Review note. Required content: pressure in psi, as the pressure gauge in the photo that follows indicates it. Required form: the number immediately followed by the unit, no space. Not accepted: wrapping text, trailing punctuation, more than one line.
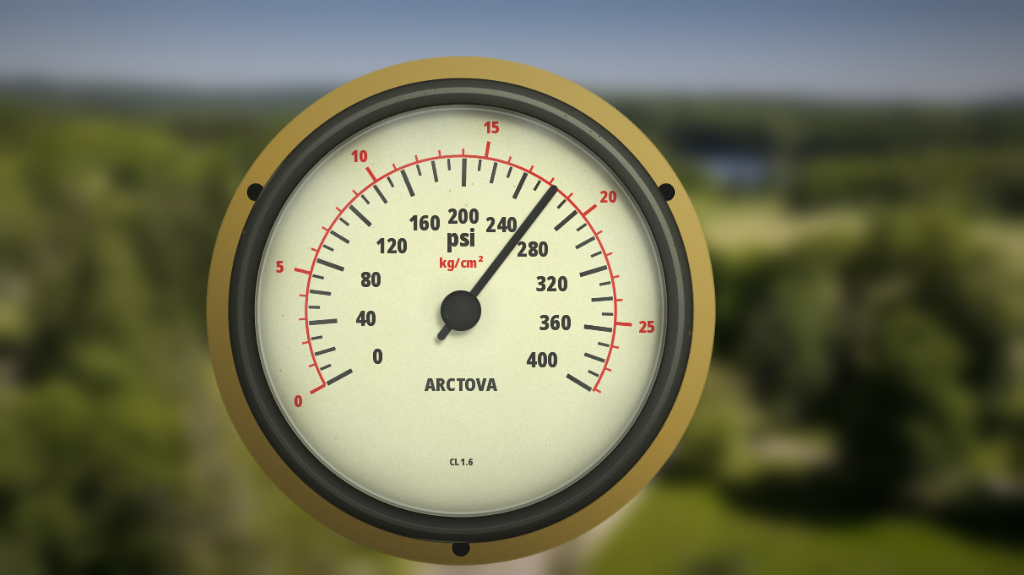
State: 260psi
